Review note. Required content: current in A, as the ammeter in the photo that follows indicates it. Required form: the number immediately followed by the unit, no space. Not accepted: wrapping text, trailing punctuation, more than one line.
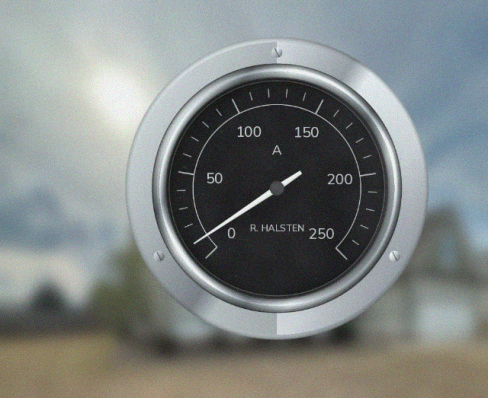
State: 10A
